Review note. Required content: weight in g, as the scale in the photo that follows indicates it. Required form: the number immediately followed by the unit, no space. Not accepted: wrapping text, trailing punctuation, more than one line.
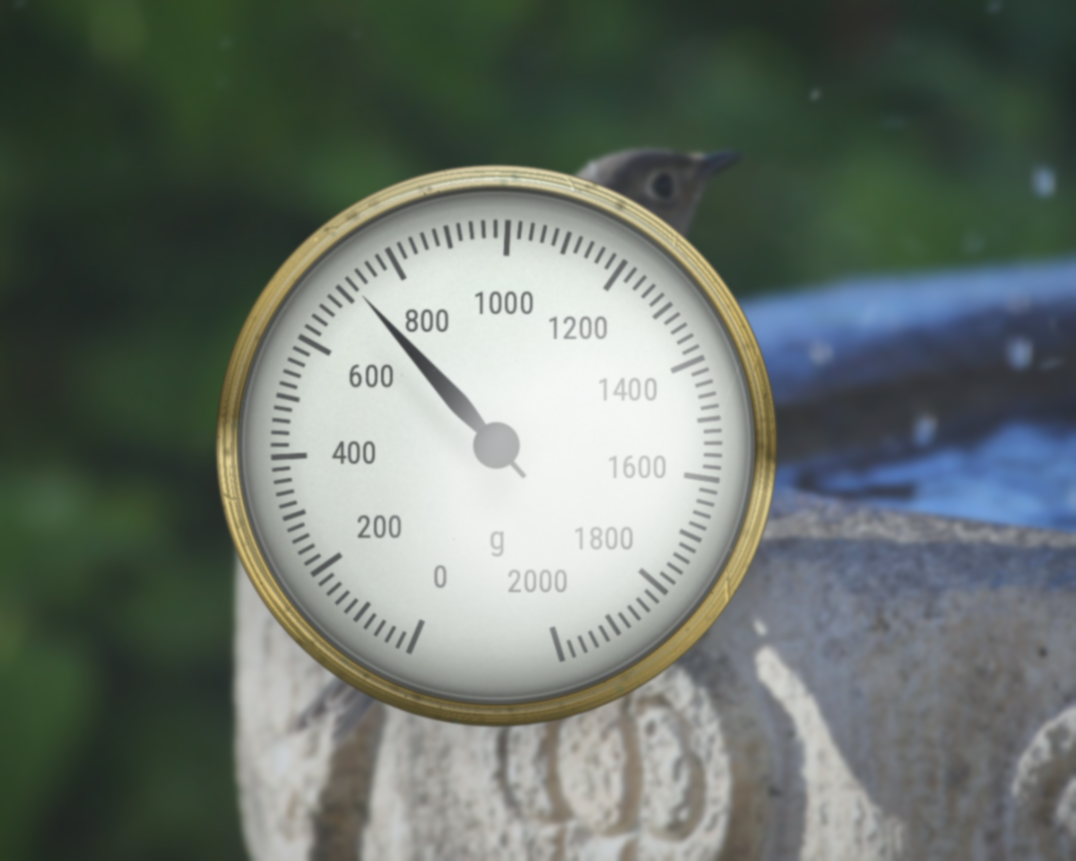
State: 720g
